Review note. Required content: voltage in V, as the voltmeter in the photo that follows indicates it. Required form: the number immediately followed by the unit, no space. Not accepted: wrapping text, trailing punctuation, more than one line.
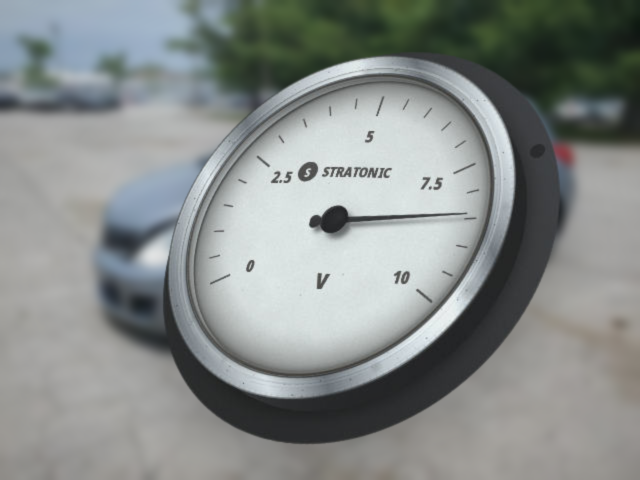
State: 8.5V
